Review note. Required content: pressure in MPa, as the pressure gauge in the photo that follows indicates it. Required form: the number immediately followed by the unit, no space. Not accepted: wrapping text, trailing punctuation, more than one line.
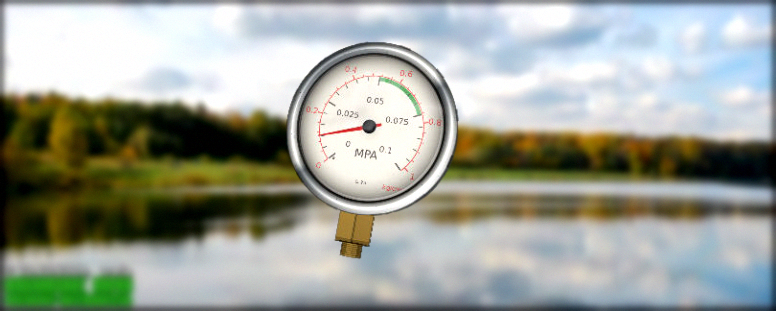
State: 0.01MPa
